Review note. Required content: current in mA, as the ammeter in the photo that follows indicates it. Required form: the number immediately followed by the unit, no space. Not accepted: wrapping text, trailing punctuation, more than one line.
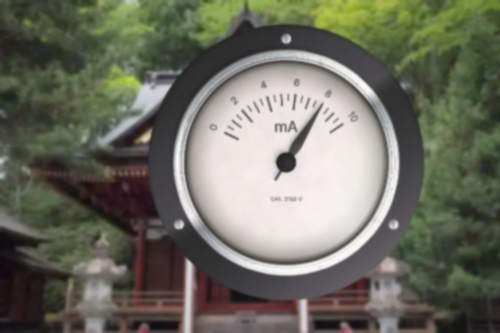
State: 8mA
